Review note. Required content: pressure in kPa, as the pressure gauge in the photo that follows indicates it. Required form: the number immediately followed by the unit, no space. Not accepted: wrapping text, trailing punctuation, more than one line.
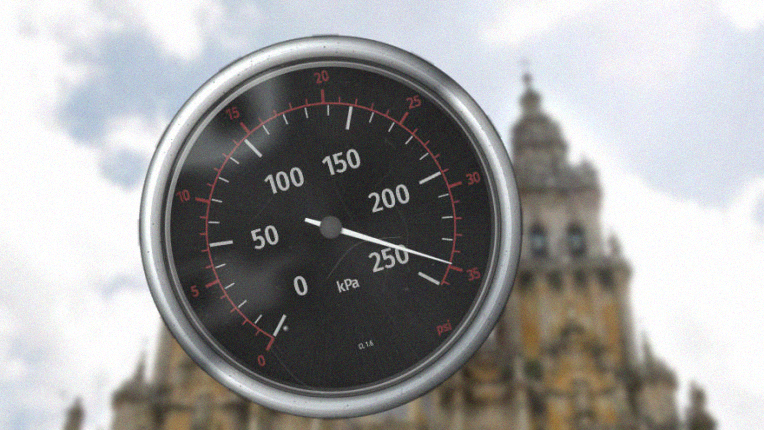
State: 240kPa
